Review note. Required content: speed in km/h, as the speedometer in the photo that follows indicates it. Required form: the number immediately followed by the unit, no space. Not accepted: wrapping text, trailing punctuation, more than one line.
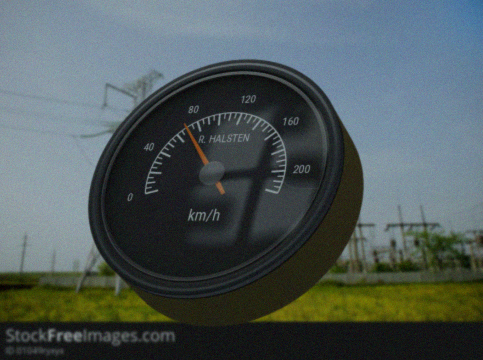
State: 70km/h
